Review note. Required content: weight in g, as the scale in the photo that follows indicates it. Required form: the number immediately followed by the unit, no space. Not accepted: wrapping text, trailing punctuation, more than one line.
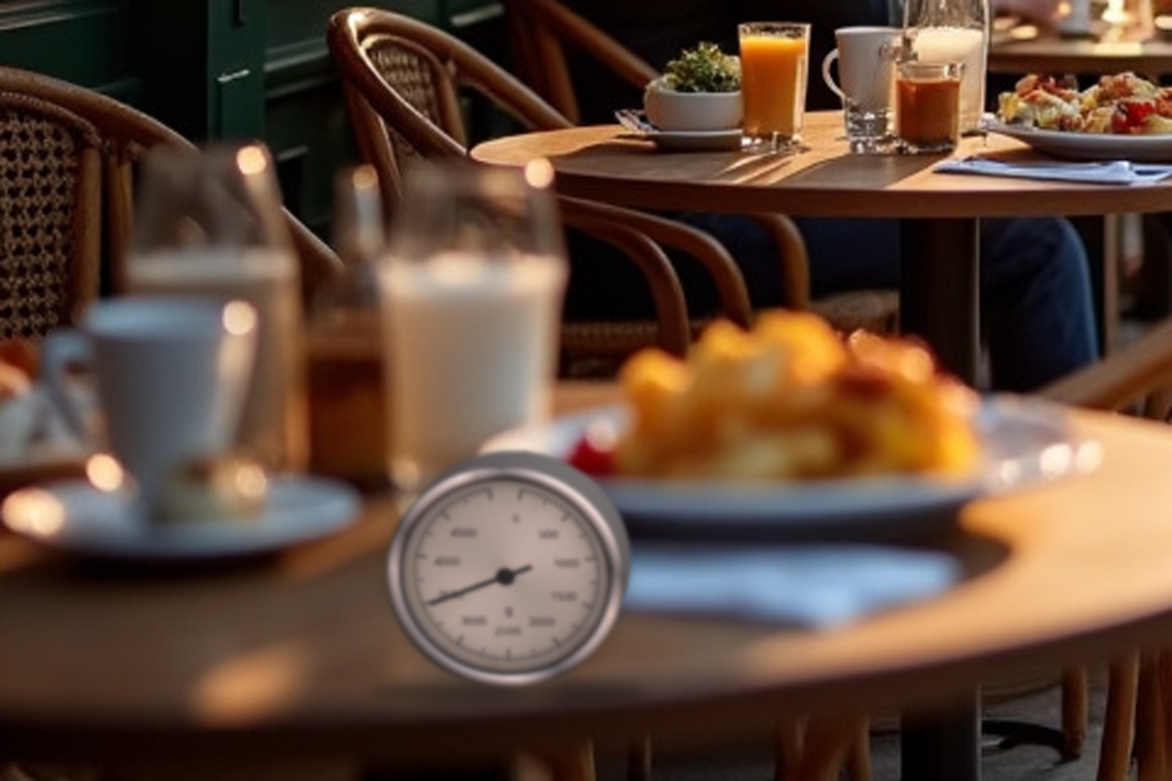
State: 3500g
